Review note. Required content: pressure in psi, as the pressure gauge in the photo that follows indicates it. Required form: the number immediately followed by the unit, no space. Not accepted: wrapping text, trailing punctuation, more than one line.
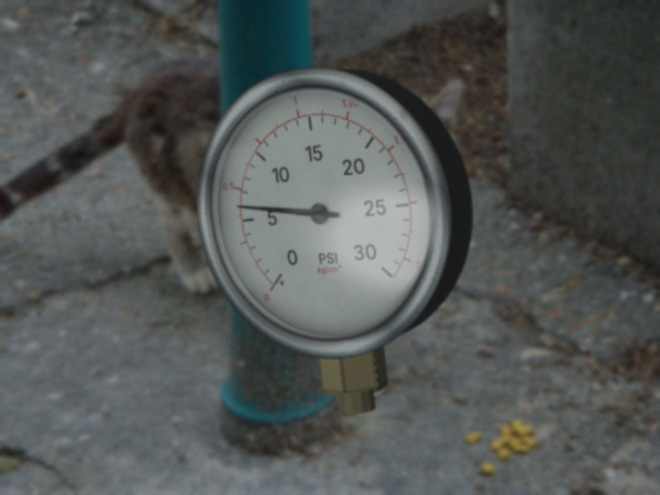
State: 6psi
